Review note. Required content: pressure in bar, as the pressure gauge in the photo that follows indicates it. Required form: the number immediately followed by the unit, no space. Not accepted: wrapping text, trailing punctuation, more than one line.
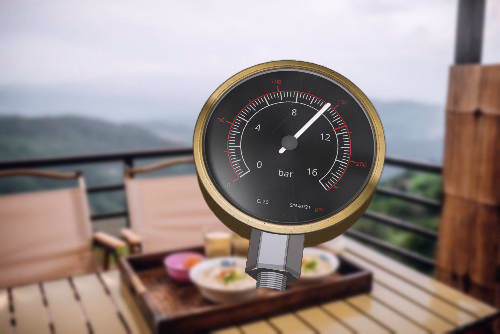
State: 10bar
